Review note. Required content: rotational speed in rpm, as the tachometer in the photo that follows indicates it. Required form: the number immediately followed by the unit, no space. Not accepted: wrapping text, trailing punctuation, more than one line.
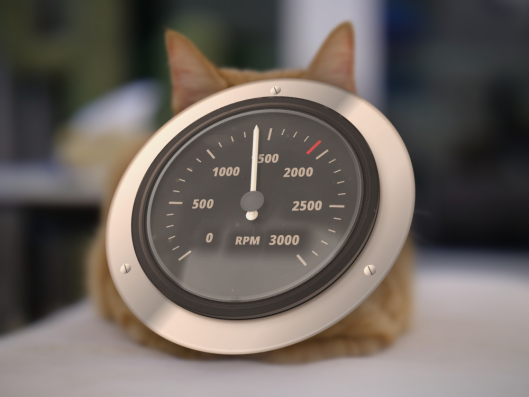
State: 1400rpm
